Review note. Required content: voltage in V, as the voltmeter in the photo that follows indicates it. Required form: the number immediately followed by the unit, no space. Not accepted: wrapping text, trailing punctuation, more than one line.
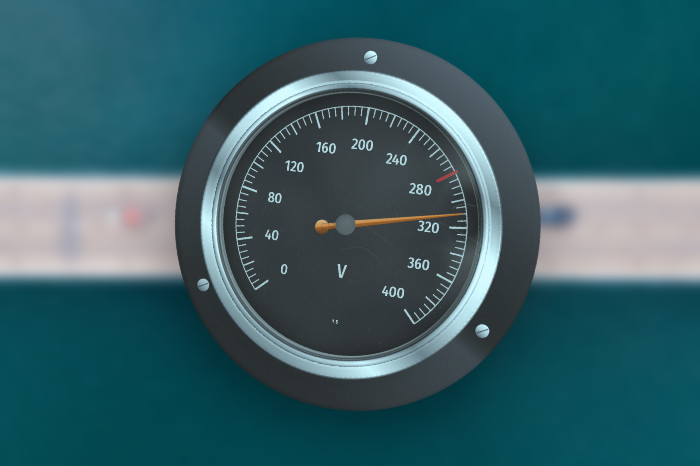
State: 310V
